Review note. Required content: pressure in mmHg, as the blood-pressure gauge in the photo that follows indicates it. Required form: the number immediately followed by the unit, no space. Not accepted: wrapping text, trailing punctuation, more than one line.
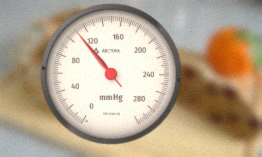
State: 110mmHg
